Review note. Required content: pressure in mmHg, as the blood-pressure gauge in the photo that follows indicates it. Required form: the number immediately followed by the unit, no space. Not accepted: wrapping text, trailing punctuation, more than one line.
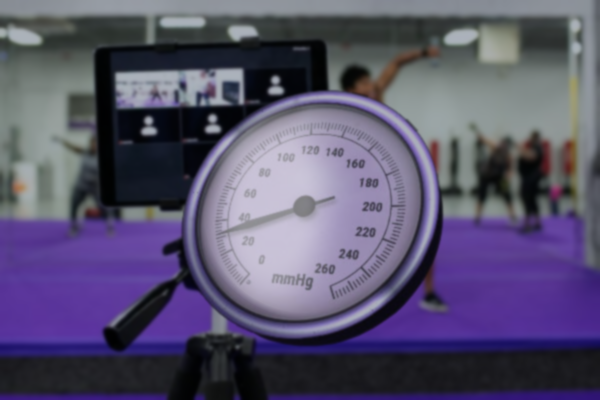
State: 30mmHg
